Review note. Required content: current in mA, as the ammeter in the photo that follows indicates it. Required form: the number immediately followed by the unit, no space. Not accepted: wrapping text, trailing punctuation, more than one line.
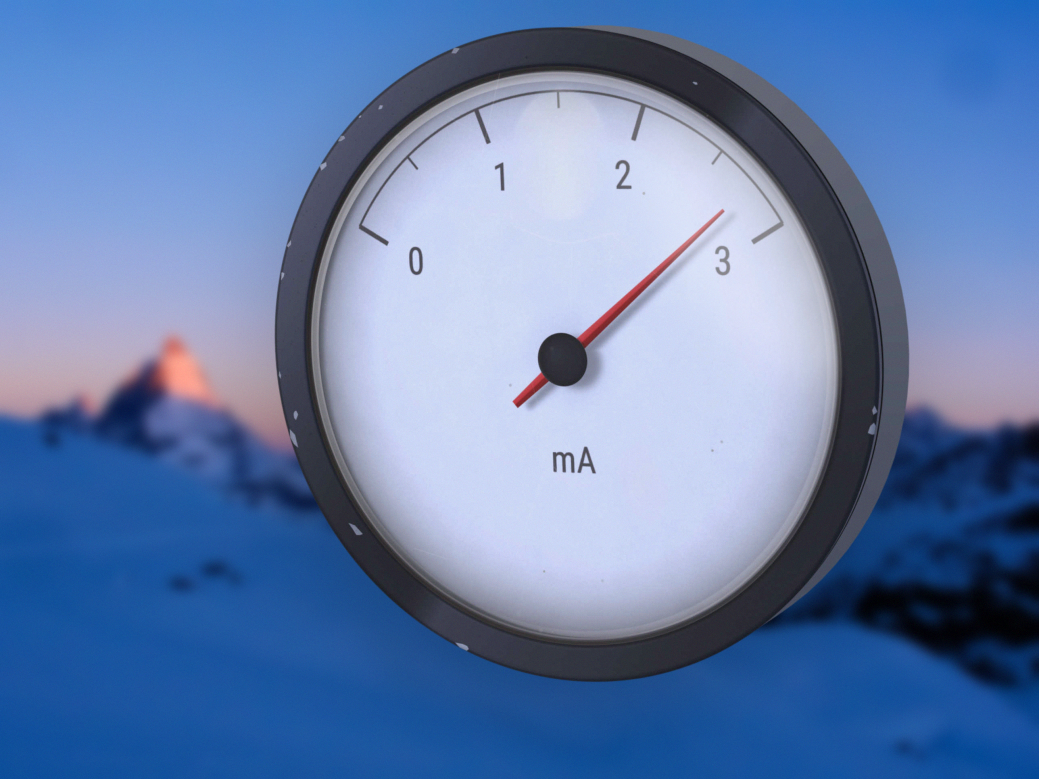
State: 2.75mA
